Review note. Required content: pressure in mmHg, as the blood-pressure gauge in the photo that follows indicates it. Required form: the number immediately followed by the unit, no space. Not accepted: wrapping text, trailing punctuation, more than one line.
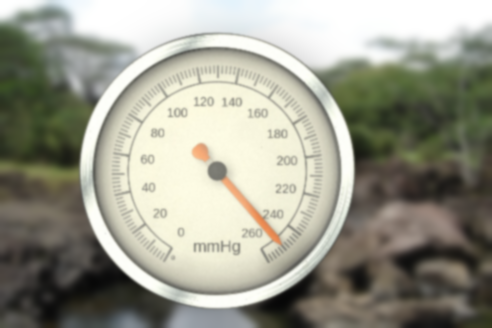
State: 250mmHg
